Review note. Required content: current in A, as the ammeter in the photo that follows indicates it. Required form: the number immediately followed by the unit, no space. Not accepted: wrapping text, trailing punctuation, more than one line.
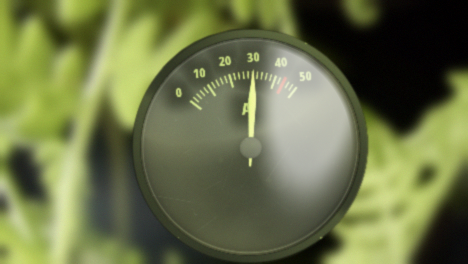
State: 30A
